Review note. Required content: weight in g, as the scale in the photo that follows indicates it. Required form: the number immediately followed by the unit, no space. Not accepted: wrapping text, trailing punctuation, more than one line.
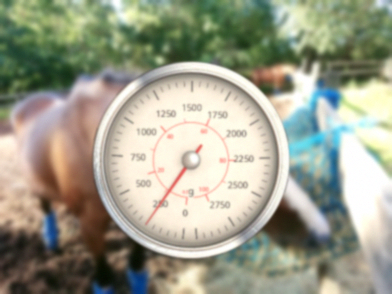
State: 250g
